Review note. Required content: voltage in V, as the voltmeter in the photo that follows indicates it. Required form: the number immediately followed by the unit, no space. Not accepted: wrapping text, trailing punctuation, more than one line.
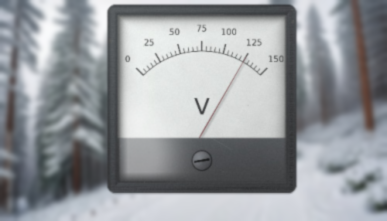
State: 125V
